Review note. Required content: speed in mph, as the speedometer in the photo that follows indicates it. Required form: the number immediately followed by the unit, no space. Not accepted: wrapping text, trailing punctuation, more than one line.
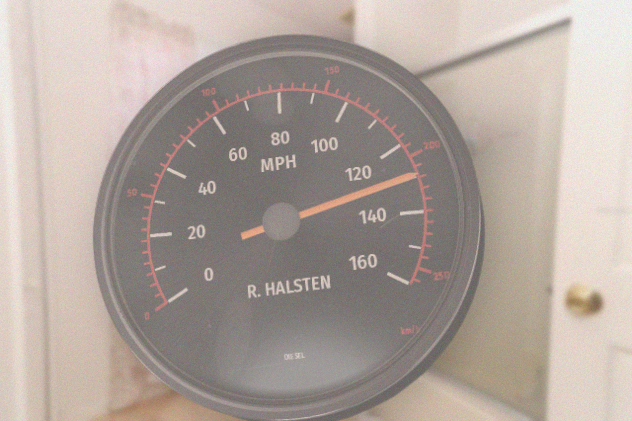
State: 130mph
